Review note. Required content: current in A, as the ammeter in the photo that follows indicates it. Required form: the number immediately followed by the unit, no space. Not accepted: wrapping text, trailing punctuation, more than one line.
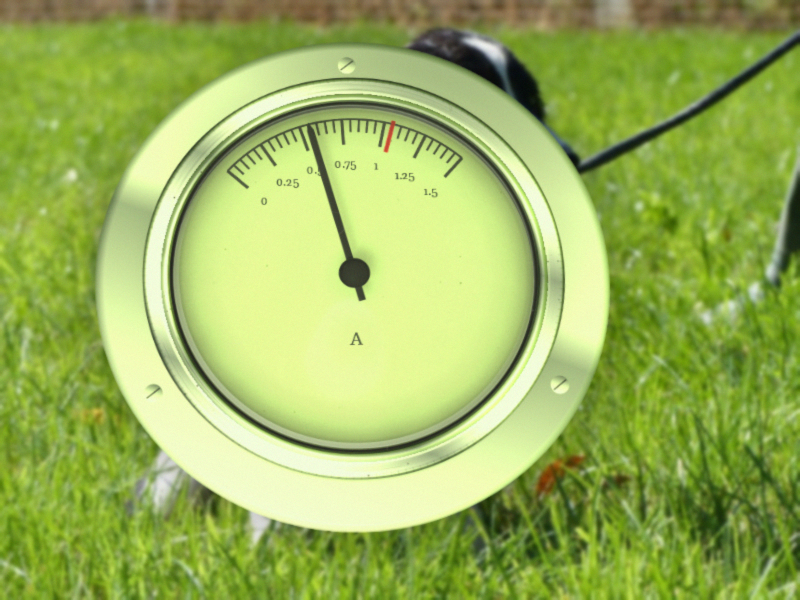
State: 0.55A
